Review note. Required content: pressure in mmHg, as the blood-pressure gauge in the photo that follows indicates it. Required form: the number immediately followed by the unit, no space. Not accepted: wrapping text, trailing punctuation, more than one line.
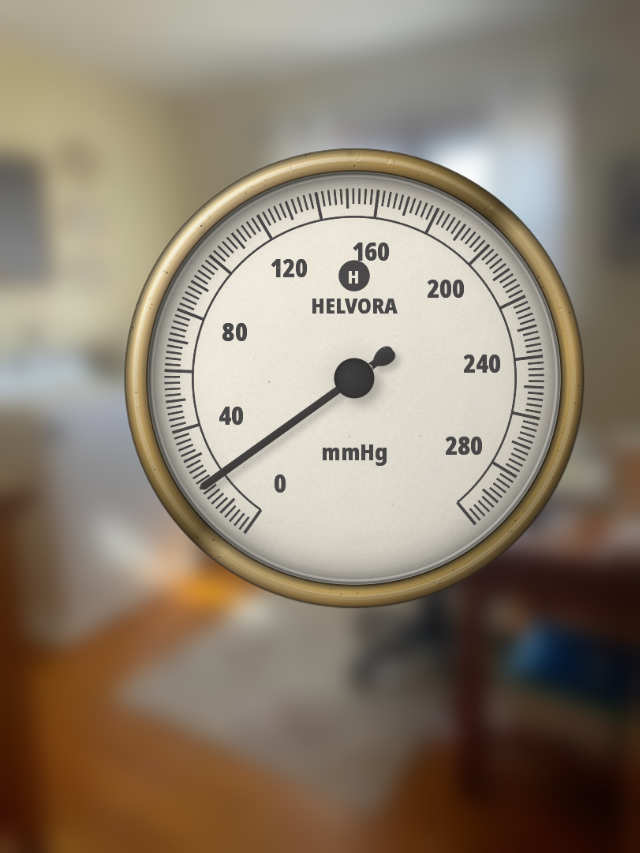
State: 20mmHg
